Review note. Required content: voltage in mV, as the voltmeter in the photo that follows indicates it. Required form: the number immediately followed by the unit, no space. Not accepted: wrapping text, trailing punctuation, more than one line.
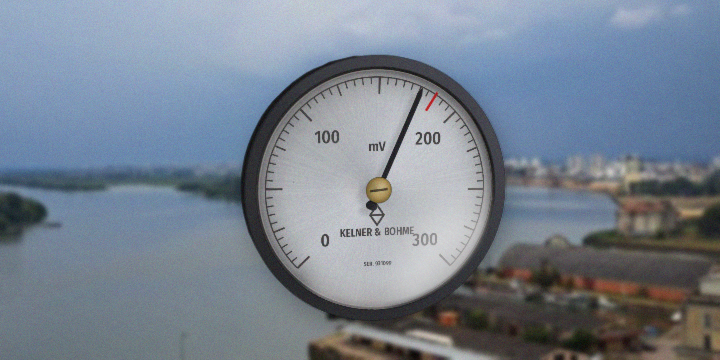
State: 175mV
